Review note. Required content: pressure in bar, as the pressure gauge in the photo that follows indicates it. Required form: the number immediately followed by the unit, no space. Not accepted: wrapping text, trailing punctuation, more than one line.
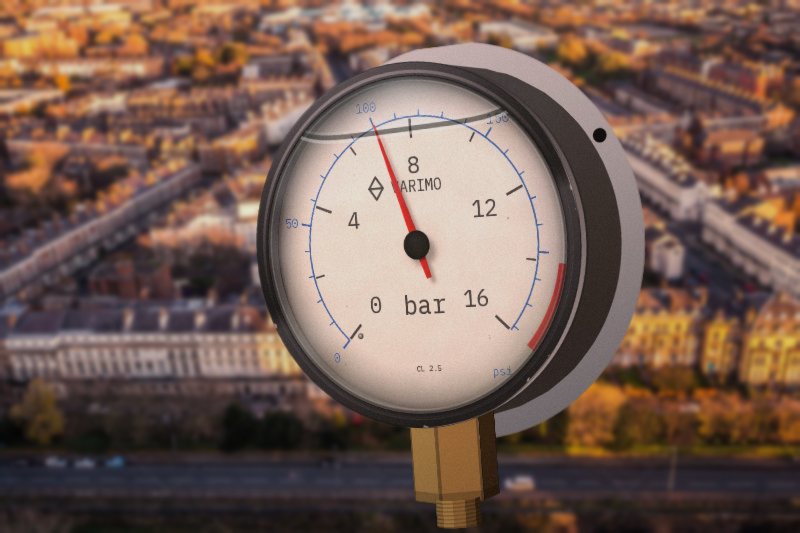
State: 7bar
